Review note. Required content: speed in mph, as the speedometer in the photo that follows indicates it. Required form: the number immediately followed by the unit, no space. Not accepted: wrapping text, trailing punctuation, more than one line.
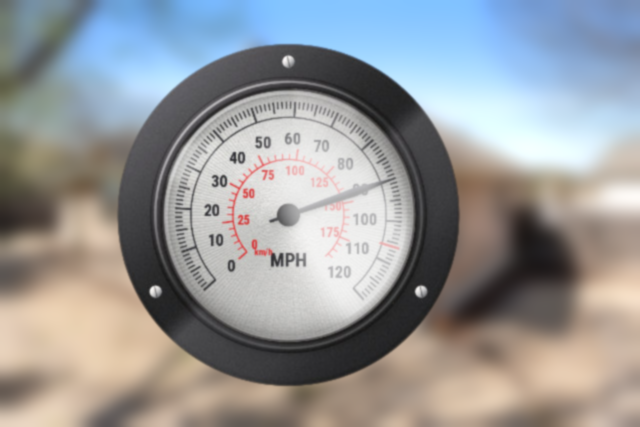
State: 90mph
